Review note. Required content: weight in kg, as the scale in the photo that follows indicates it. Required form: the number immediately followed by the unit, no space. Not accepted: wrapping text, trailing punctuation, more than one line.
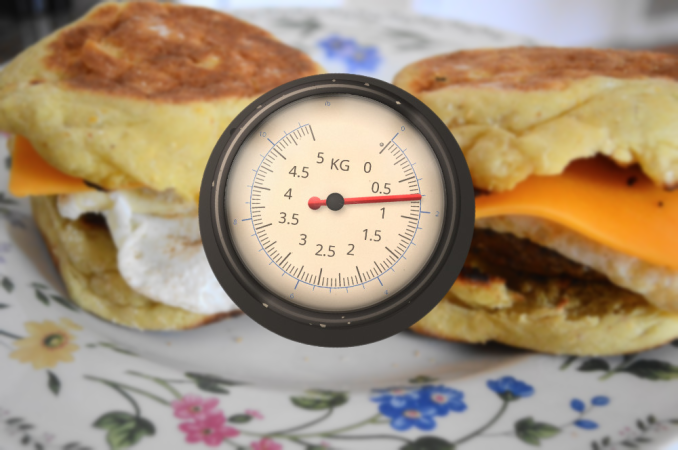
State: 0.75kg
